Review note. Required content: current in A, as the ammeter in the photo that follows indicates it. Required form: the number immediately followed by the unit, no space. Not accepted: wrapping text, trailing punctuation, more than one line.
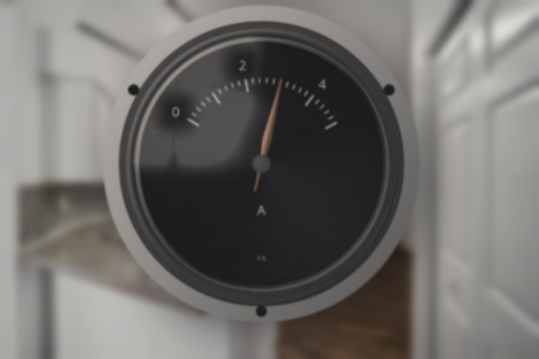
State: 3A
